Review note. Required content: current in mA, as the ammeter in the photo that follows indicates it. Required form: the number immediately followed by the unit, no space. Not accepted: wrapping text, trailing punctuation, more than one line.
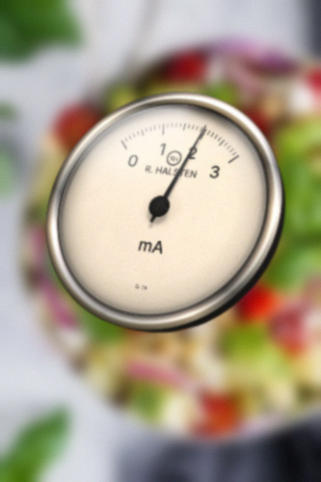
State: 2mA
